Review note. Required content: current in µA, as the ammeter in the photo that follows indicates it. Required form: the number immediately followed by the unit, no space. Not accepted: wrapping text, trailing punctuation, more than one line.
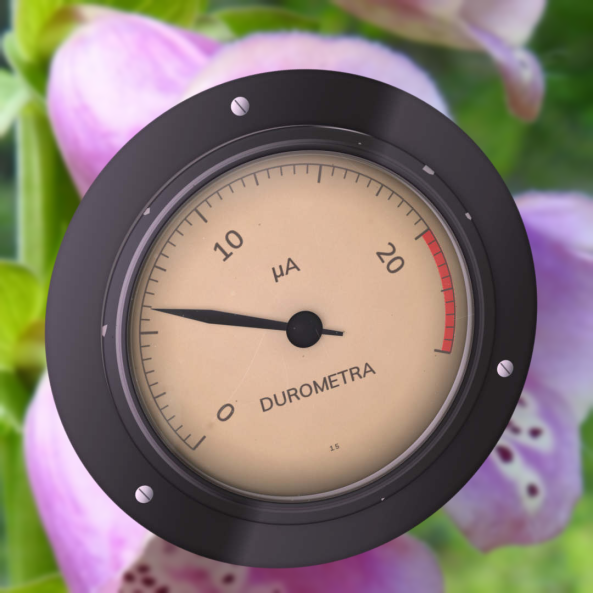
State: 6µA
